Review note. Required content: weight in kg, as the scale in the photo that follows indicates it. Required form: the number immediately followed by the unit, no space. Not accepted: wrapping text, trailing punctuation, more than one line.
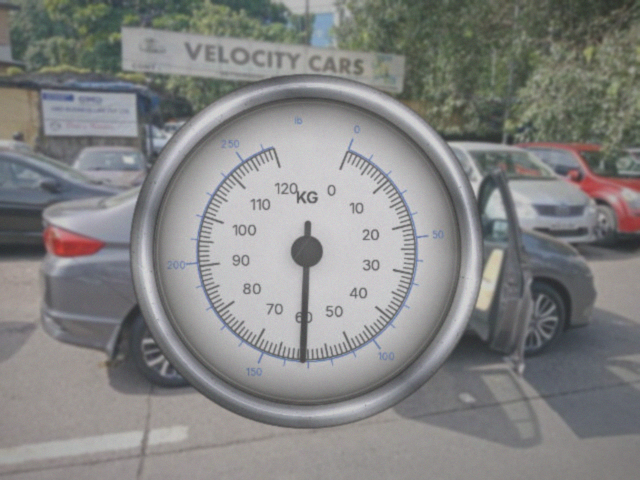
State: 60kg
